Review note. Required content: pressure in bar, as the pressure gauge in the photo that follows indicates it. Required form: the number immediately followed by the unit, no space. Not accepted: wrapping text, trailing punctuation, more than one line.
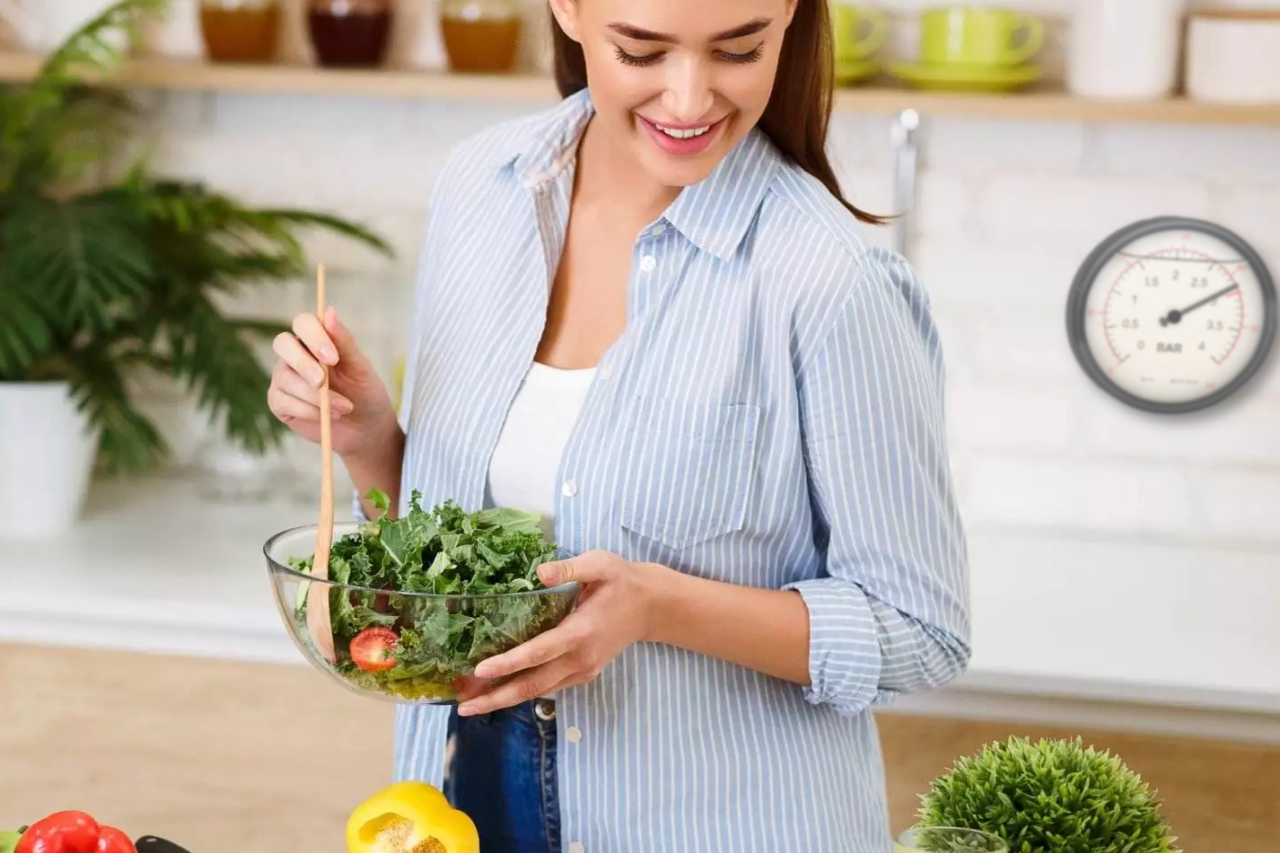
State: 2.9bar
